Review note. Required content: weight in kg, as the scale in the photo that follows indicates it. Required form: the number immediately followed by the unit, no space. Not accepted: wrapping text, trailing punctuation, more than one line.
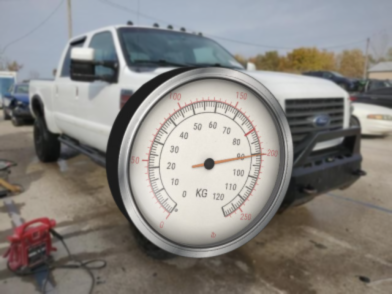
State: 90kg
